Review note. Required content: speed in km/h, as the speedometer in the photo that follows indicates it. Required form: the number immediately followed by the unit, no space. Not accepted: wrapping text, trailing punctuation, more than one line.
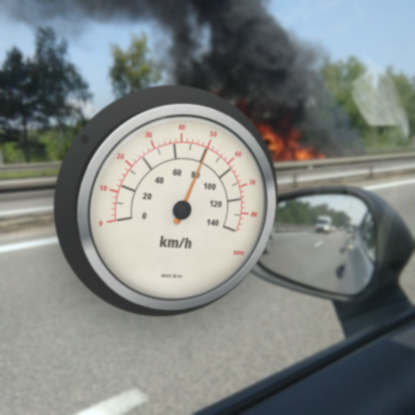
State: 80km/h
